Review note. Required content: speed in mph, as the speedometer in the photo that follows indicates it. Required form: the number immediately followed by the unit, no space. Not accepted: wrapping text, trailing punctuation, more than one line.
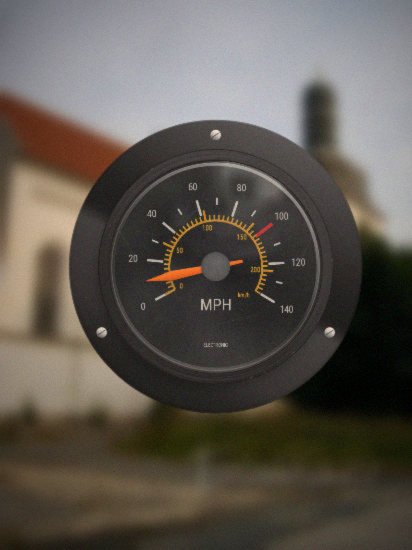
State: 10mph
